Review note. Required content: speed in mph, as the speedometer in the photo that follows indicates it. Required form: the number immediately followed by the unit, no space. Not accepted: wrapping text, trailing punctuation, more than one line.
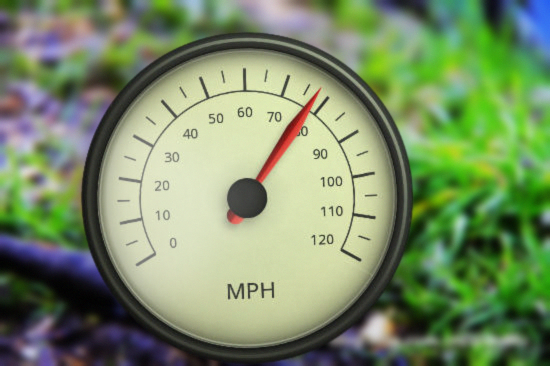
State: 77.5mph
